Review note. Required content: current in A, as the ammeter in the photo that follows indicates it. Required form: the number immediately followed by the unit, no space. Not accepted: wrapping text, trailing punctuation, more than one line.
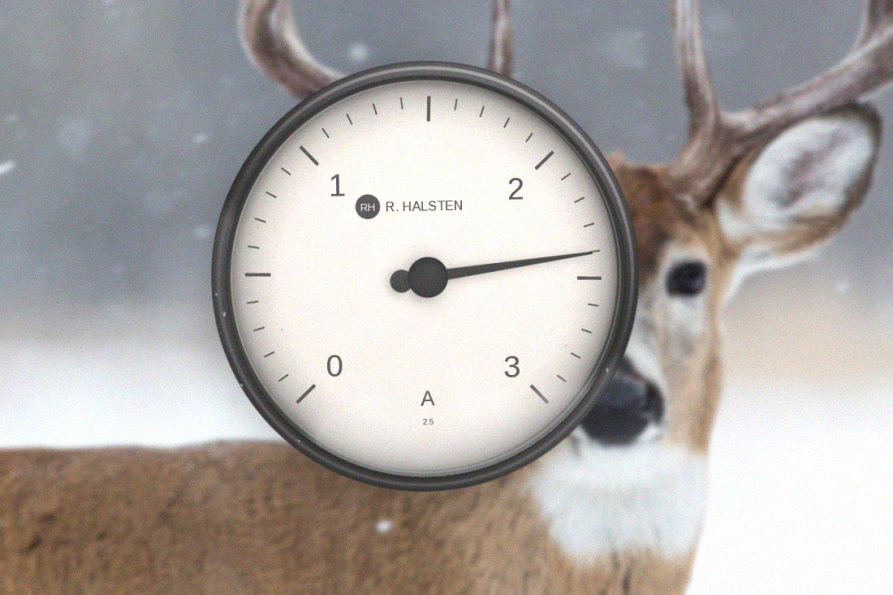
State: 2.4A
